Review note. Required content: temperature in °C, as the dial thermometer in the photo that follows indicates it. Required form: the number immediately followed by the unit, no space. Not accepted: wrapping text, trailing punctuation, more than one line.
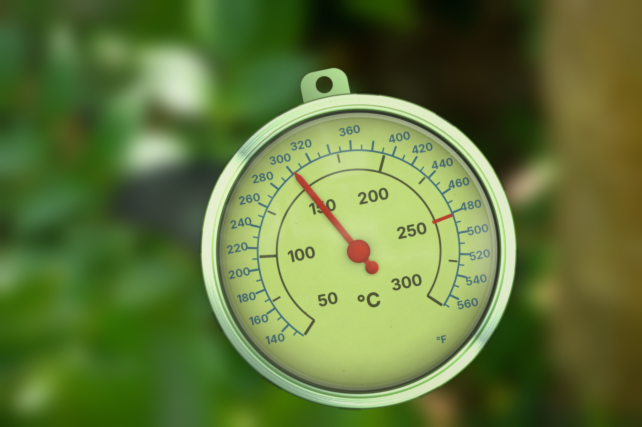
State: 150°C
